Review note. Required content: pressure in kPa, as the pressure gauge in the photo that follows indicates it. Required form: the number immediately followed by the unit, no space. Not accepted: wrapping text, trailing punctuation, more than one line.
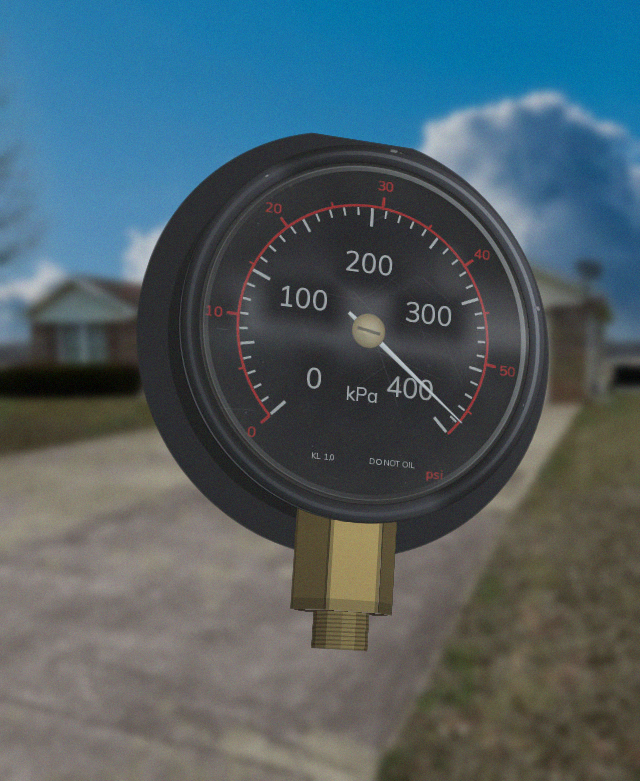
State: 390kPa
